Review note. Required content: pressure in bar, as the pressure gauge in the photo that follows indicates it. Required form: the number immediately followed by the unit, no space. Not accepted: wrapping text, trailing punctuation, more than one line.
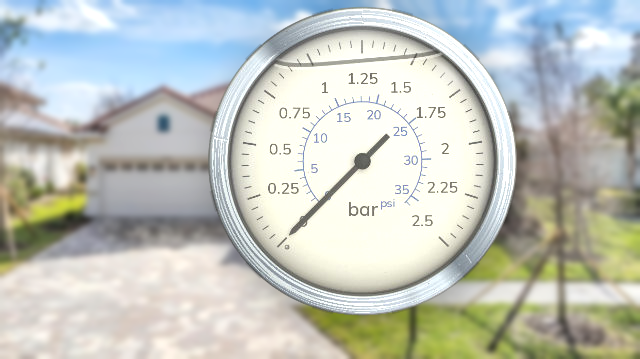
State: 0bar
